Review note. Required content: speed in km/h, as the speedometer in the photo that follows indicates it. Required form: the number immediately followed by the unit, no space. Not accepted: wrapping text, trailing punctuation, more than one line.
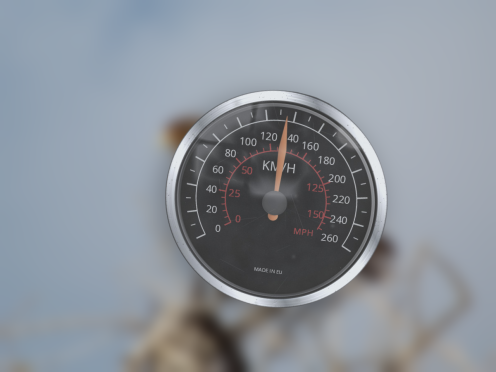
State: 135km/h
